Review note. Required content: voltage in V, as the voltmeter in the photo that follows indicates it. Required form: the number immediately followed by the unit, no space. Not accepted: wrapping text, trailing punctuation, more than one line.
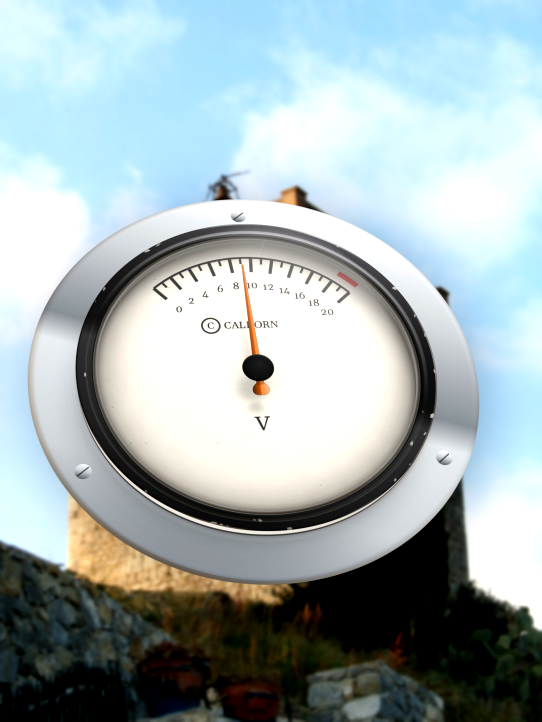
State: 9V
